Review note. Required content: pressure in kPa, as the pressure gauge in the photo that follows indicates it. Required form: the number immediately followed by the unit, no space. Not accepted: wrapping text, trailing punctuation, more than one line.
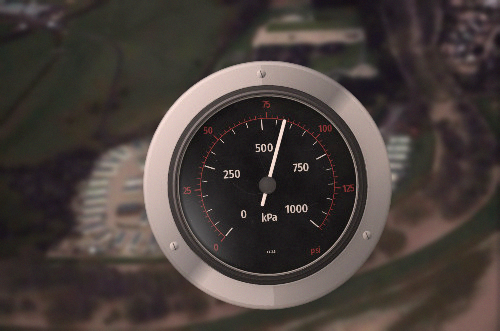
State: 575kPa
